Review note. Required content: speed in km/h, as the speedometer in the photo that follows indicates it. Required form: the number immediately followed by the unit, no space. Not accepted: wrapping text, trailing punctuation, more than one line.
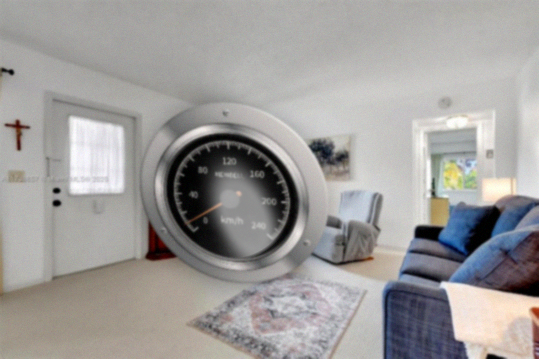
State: 10km/h
